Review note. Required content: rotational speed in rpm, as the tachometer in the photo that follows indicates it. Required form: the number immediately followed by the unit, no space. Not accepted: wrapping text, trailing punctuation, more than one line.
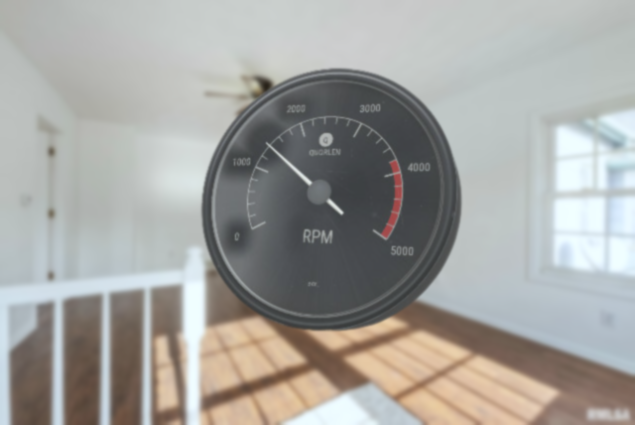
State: 1400rpm
